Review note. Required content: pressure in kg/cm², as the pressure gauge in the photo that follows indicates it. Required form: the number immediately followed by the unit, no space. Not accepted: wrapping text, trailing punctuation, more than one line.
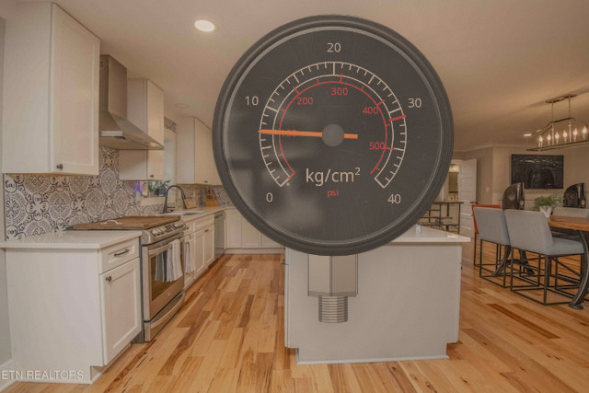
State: 7kg/cm²
